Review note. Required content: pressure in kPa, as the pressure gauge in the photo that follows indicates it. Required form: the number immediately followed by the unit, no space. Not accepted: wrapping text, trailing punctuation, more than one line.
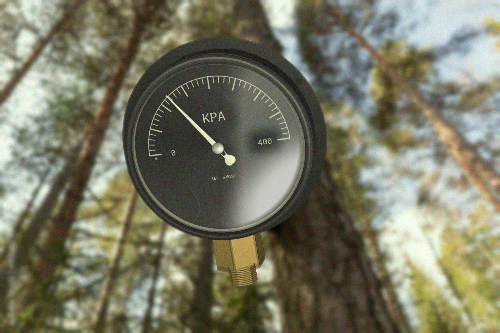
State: 120kPa
